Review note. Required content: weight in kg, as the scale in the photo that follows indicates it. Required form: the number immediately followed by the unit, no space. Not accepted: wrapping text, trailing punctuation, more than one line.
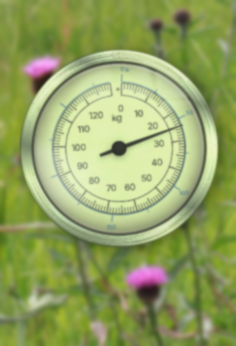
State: 25kg
